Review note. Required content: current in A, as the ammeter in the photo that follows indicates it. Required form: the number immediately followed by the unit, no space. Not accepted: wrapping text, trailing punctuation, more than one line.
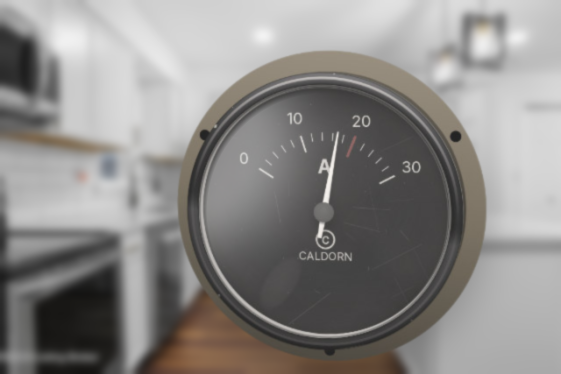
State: 17A
